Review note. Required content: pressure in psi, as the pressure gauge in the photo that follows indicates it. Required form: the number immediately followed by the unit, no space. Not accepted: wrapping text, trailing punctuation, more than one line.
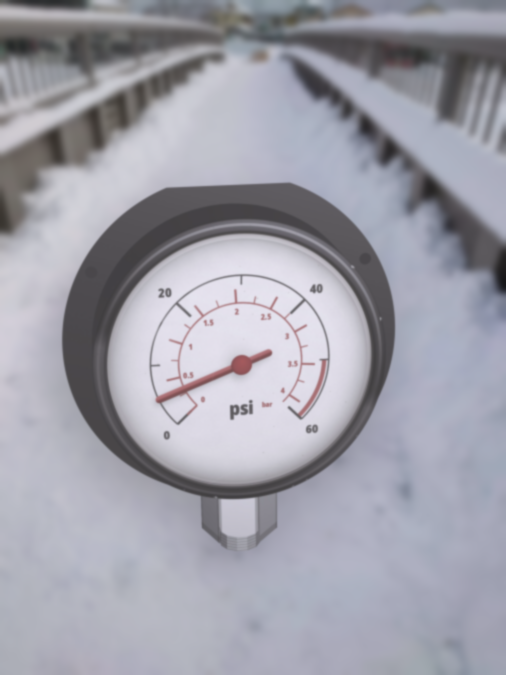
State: 5psi
